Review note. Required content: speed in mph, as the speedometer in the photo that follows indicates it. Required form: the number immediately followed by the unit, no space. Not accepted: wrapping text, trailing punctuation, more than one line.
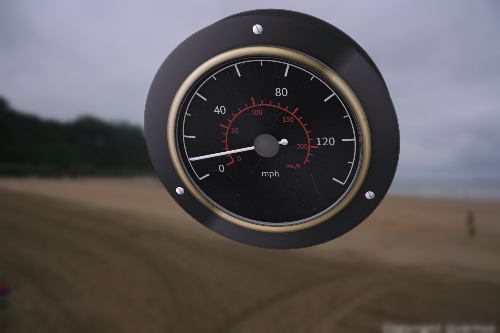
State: 10mph
